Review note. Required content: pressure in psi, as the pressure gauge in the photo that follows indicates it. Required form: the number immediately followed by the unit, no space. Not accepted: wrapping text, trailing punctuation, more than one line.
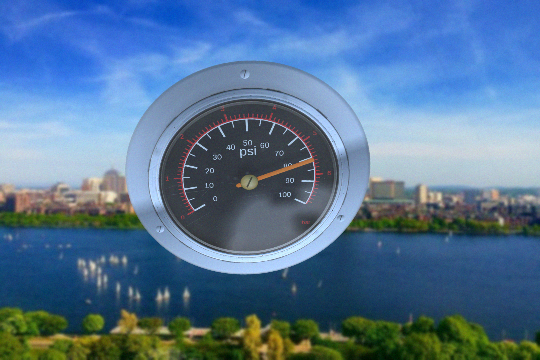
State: 80psi
